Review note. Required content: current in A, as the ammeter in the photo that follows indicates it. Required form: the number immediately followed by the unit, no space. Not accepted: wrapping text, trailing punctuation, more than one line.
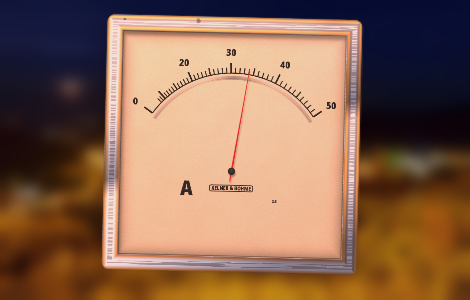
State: 34A
